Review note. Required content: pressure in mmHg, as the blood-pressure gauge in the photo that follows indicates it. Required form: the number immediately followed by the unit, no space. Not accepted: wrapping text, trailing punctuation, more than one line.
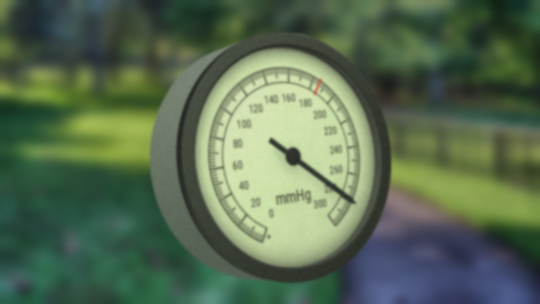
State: 280mmHg
